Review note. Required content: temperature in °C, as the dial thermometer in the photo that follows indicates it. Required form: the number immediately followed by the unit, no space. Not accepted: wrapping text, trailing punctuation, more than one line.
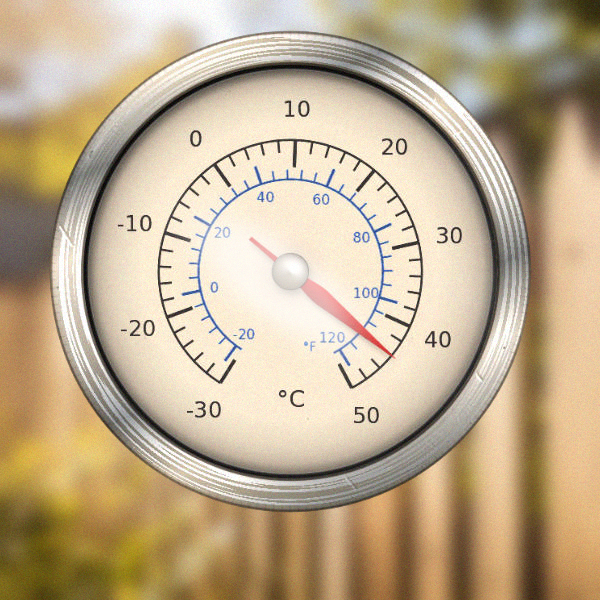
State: 44°C
